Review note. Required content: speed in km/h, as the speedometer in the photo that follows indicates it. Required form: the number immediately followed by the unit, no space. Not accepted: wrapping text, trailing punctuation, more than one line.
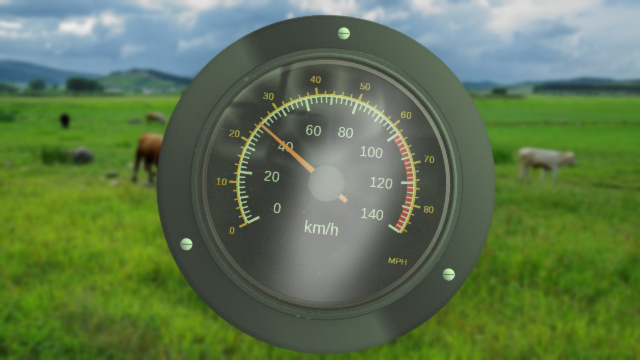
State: 40km/h
